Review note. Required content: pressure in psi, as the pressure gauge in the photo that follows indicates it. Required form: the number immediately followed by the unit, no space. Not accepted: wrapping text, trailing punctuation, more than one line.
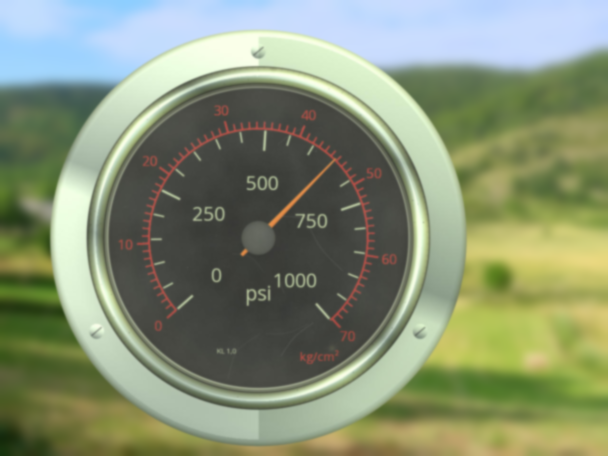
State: 650psi
